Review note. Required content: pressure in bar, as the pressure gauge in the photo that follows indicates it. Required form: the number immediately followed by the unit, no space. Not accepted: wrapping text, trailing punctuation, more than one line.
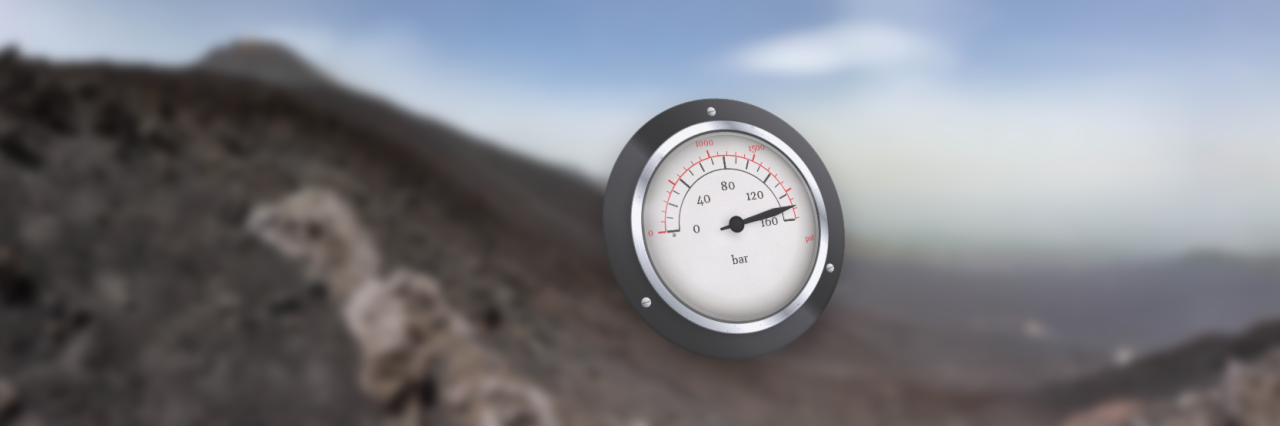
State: 150bar
